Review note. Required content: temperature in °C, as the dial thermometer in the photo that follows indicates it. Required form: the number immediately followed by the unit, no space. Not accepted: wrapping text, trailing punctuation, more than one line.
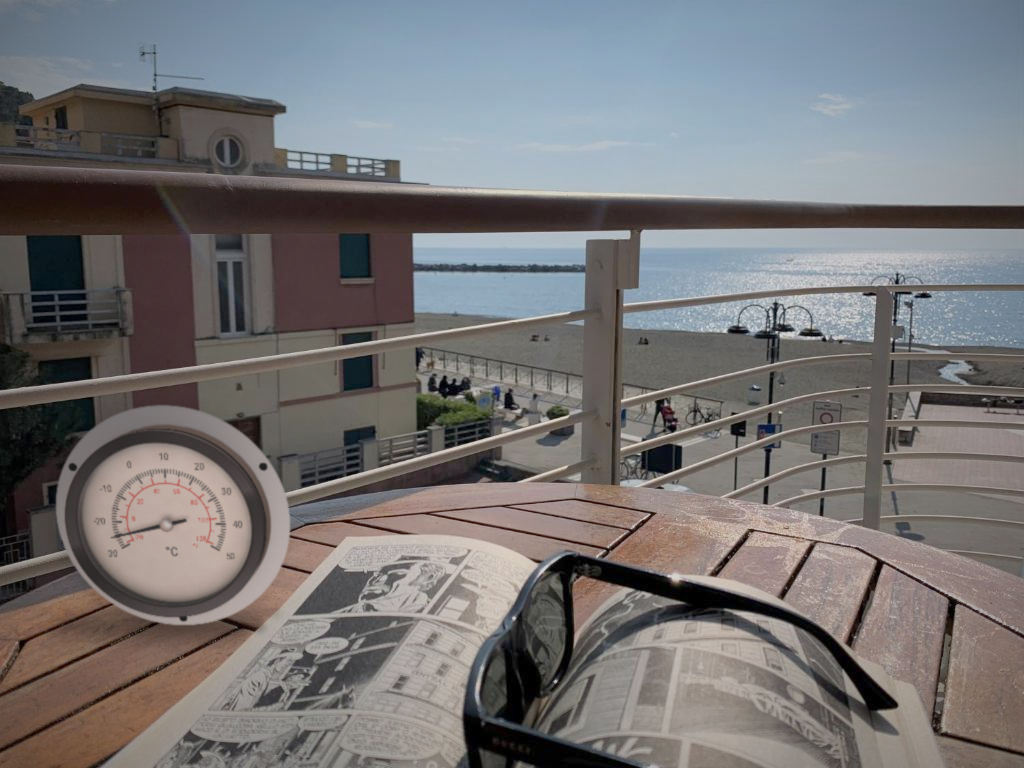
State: -25°C
